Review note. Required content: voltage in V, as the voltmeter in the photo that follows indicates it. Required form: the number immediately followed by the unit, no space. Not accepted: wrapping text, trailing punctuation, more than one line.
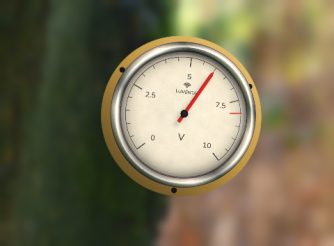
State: 6V
